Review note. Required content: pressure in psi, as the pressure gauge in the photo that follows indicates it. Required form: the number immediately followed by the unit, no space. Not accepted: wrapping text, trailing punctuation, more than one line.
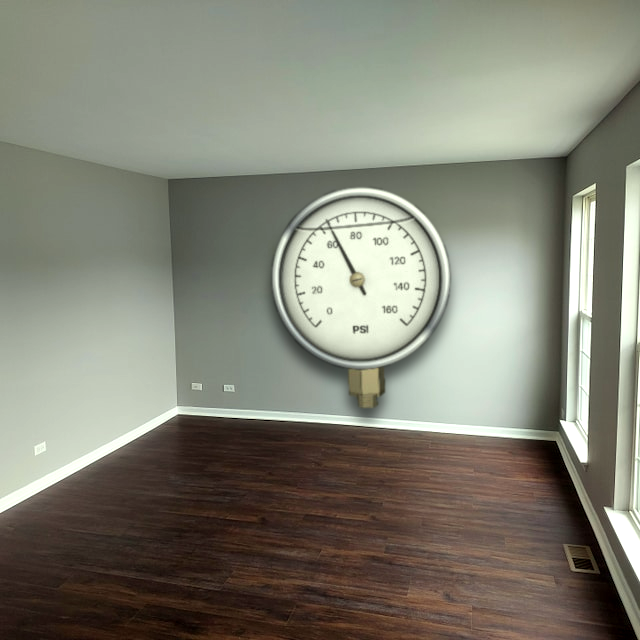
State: 65psi
